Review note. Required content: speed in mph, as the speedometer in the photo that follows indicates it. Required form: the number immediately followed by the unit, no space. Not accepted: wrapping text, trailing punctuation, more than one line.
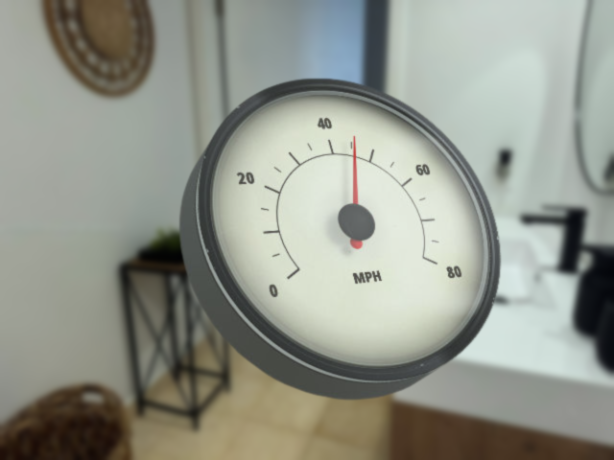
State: 45mph
